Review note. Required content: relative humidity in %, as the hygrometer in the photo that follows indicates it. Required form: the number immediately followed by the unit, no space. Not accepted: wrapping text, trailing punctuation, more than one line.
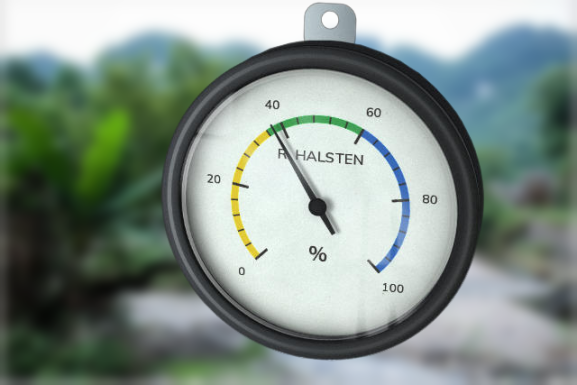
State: 38%
